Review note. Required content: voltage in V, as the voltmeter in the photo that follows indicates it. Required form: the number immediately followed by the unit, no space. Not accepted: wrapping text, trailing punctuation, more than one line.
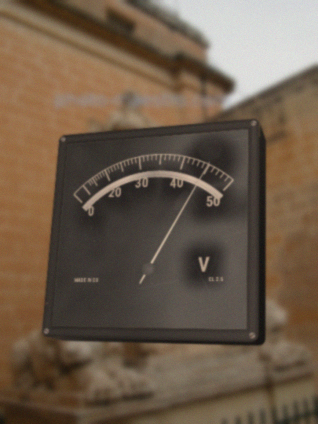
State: 45V
